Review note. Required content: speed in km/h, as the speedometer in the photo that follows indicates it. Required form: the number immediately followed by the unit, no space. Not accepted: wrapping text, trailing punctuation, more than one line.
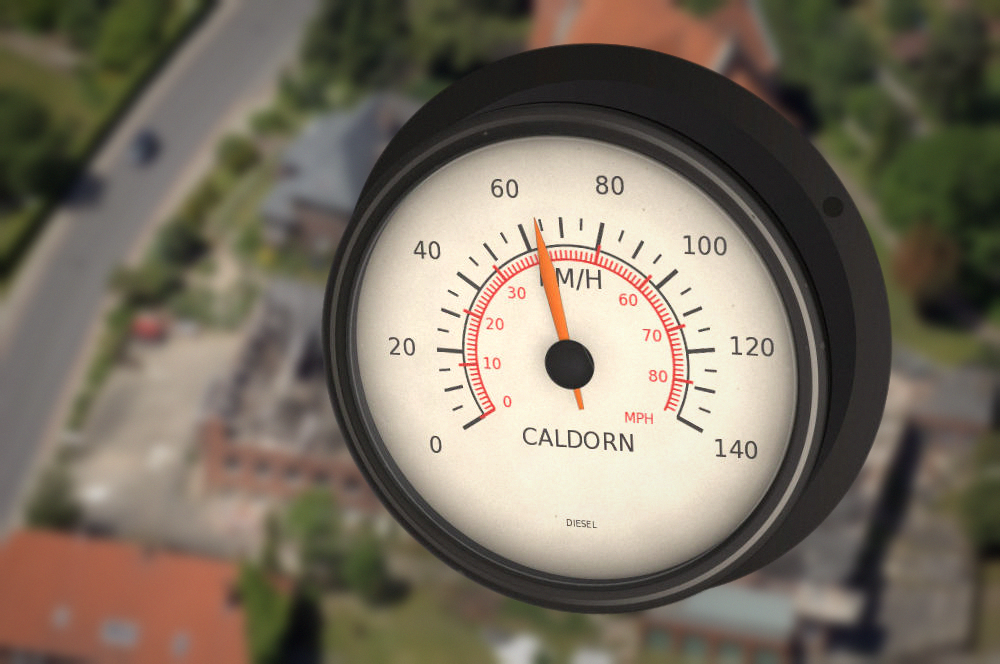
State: 65km/h
